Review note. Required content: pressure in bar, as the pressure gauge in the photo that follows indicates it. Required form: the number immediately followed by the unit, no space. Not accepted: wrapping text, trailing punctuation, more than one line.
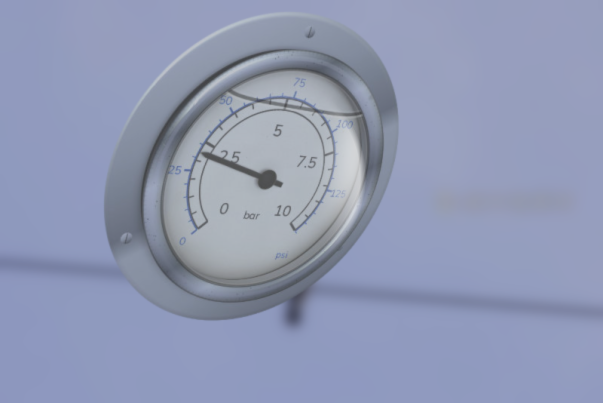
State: 2.25bar
